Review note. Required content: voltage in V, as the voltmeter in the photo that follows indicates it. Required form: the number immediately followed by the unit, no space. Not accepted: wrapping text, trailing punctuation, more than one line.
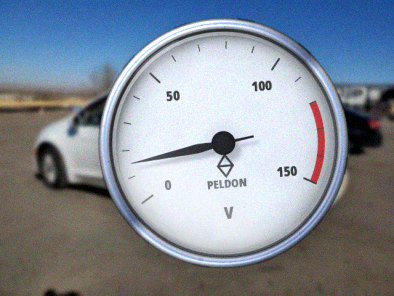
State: 15V
